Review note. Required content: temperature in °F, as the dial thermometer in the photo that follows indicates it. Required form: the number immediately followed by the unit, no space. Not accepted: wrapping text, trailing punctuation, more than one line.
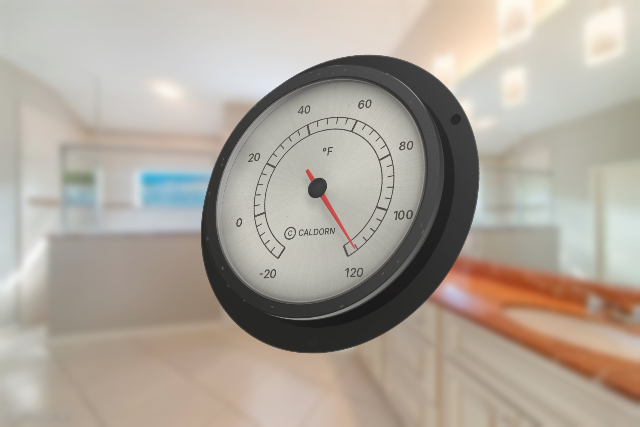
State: 116°F
